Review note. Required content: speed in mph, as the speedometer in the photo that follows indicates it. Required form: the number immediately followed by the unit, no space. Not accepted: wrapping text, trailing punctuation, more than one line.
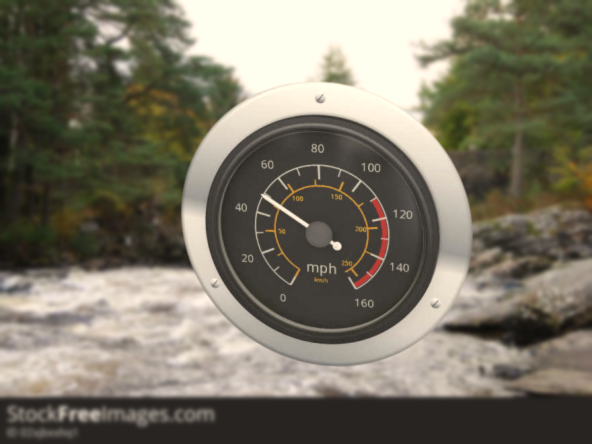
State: 50mph
